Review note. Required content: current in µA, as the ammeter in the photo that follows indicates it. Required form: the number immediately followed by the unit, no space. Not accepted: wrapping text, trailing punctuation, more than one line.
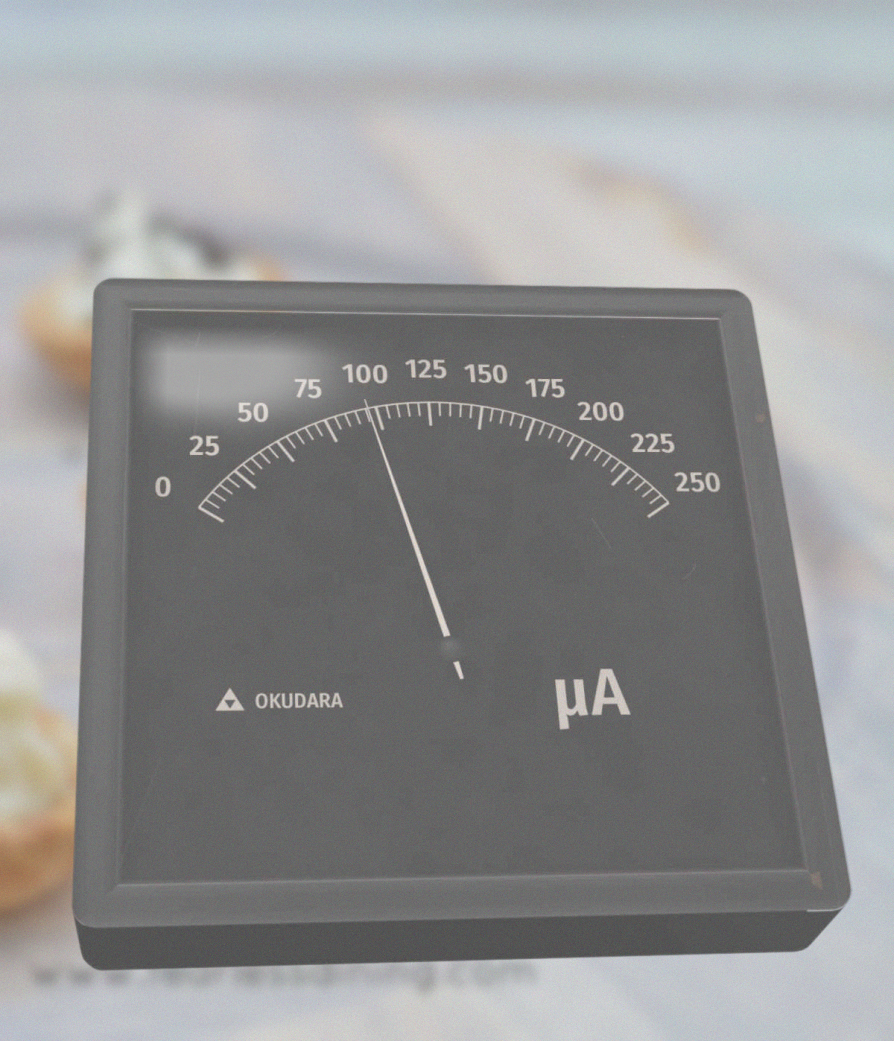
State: 95µA
